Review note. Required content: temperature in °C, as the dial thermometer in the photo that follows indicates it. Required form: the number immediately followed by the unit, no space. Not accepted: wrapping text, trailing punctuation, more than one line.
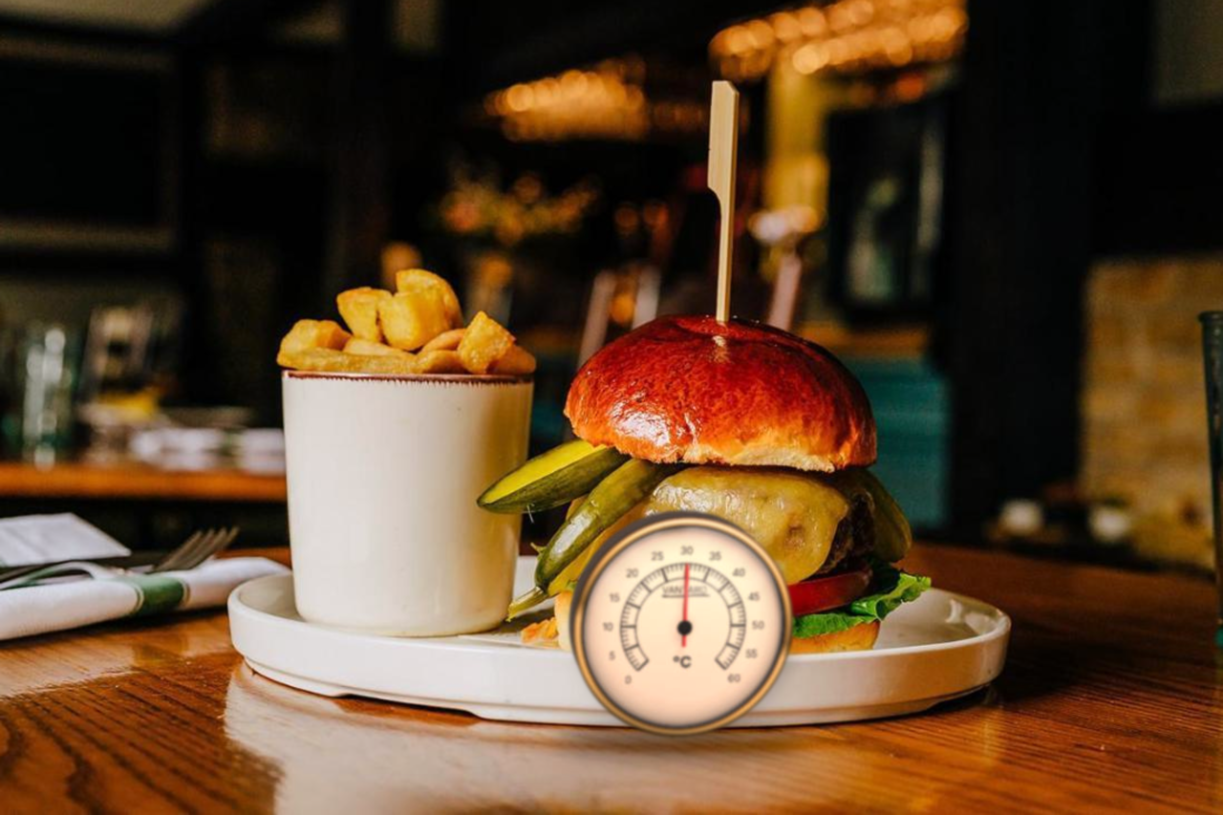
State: 30°C
